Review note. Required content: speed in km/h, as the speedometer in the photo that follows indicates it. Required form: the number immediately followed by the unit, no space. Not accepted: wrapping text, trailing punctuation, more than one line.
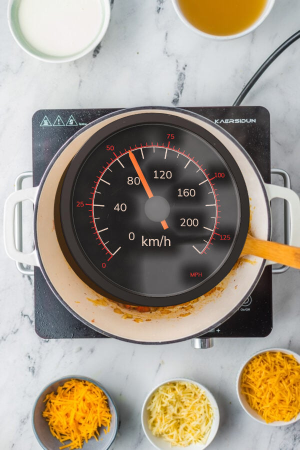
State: 90km/h
